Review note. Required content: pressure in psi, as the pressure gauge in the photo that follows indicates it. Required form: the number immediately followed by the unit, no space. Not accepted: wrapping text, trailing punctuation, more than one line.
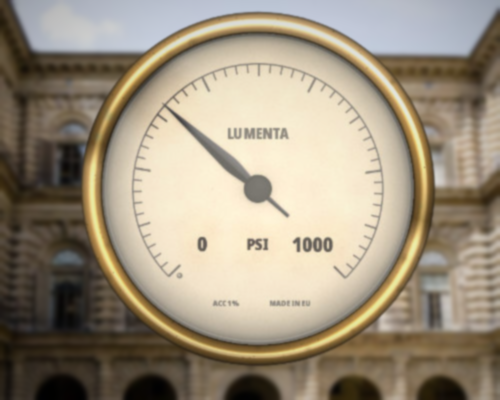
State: 320psi
